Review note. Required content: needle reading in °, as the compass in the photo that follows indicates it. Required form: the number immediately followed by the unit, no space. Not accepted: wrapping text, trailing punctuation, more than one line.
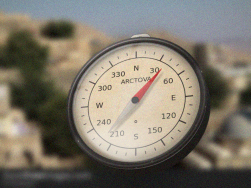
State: 40°
